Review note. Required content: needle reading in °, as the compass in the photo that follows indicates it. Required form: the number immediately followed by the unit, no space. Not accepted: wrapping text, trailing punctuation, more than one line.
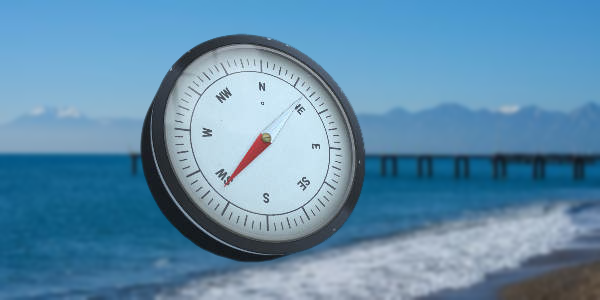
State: 220°
